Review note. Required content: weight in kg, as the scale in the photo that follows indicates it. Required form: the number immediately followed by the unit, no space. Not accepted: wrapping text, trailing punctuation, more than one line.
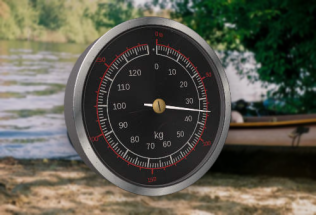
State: 35kg
